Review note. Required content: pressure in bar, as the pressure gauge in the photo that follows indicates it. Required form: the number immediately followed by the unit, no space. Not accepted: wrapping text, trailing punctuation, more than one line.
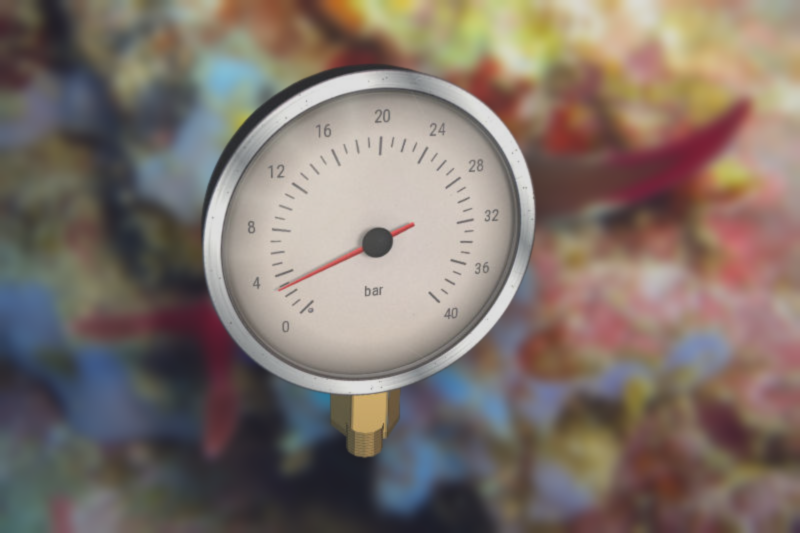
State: 3bar
